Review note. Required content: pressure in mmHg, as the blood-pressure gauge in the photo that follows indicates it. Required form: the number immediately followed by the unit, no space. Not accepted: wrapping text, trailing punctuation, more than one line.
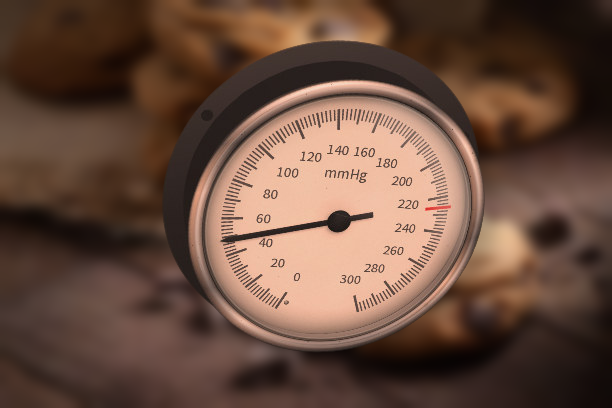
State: 50mmHg
